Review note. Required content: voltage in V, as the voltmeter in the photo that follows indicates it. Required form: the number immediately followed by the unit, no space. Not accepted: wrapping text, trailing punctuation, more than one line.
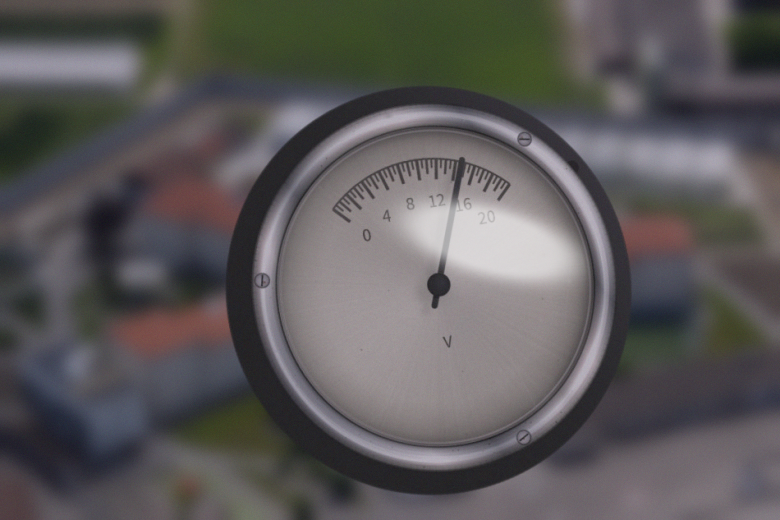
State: 14.5V
